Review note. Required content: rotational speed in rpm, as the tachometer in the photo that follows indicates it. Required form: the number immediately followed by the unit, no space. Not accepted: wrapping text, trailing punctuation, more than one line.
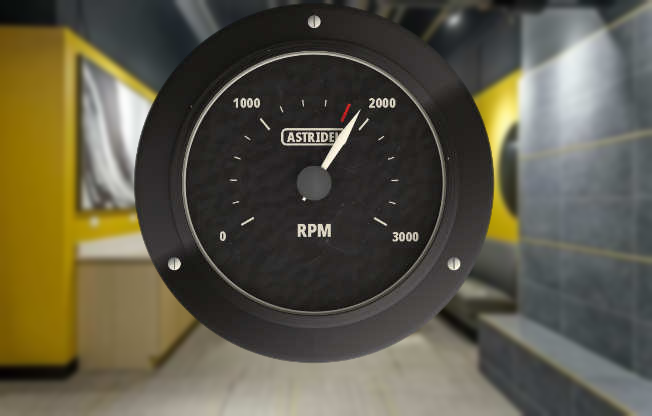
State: 1900rpm
